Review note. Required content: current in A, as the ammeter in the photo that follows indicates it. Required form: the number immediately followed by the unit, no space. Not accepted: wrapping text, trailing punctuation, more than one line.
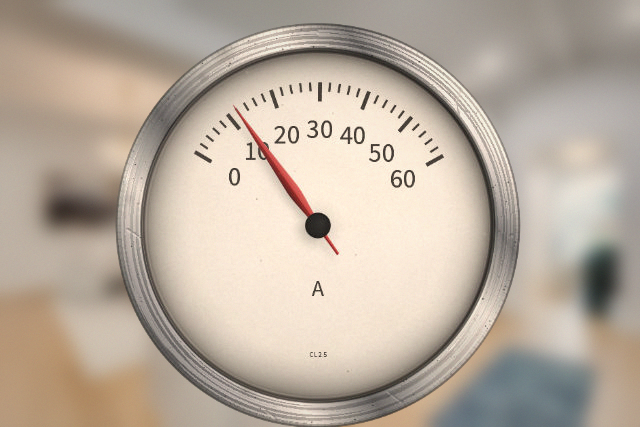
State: 12A
